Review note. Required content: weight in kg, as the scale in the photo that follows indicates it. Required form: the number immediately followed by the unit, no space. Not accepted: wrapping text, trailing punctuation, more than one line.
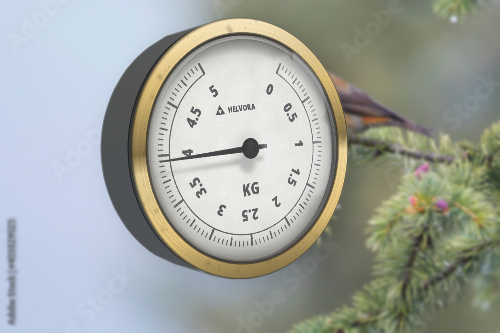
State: 3.95kg
